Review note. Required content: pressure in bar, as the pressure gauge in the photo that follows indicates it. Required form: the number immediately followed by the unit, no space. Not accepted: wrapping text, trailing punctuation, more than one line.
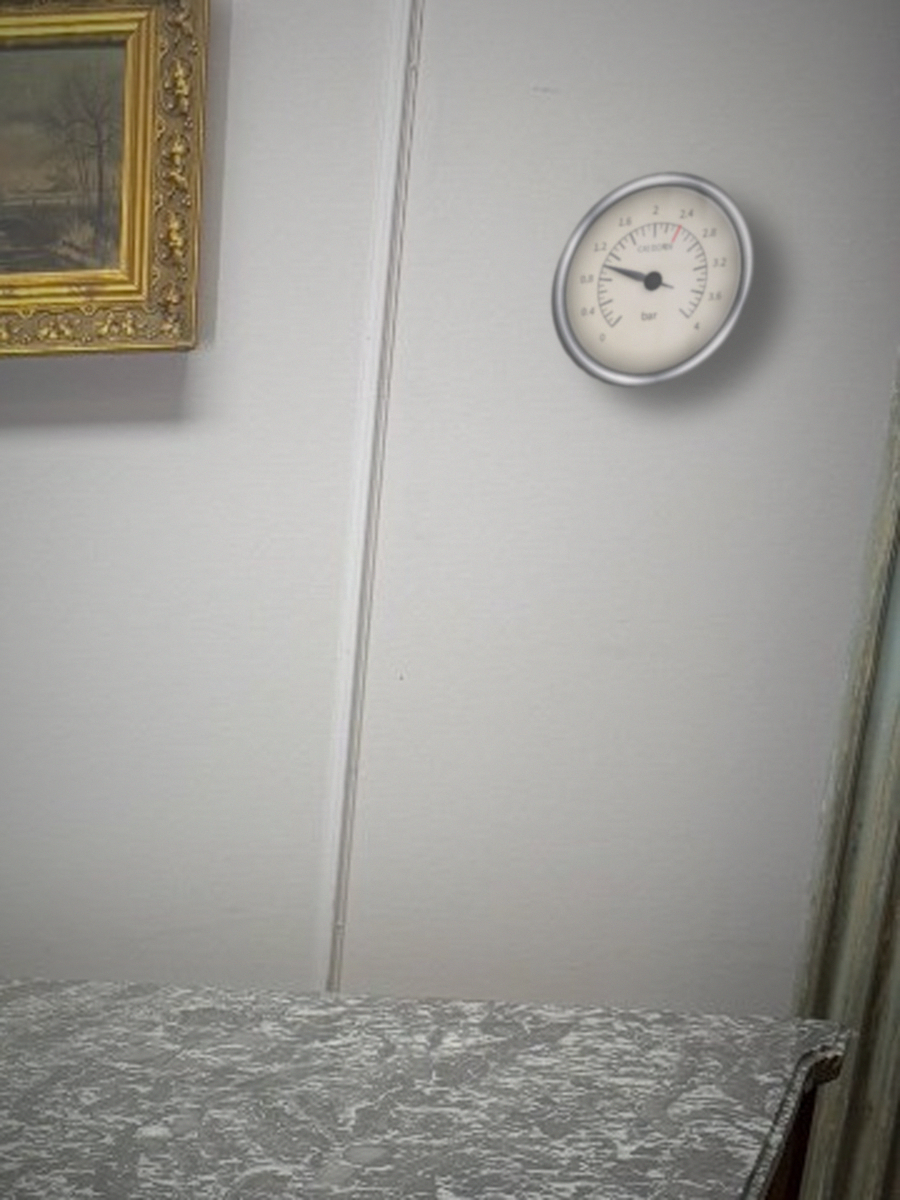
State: 1bar
